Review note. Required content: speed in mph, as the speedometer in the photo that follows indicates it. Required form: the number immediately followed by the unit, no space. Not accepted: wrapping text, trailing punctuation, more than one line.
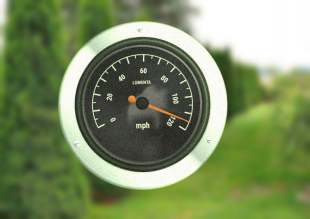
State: 115mph
